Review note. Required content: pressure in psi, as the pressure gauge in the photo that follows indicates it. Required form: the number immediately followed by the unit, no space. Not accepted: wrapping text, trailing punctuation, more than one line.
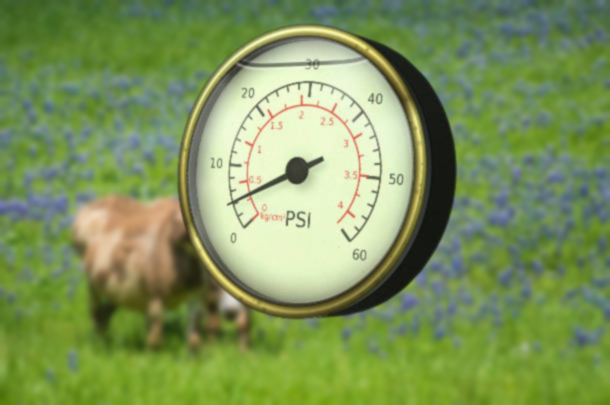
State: 4psi
